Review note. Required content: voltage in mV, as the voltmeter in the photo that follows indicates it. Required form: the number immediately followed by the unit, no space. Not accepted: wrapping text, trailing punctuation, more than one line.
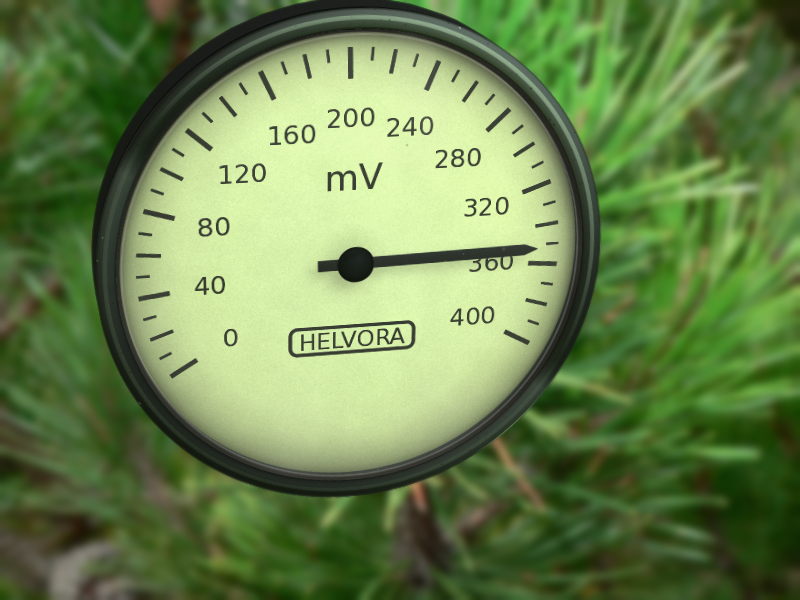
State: 350mV
